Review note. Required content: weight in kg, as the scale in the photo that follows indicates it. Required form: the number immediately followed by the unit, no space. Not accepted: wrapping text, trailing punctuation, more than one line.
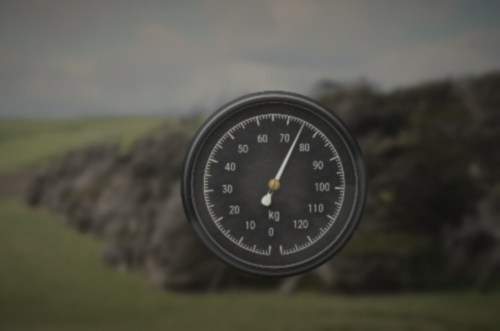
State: 75kg
